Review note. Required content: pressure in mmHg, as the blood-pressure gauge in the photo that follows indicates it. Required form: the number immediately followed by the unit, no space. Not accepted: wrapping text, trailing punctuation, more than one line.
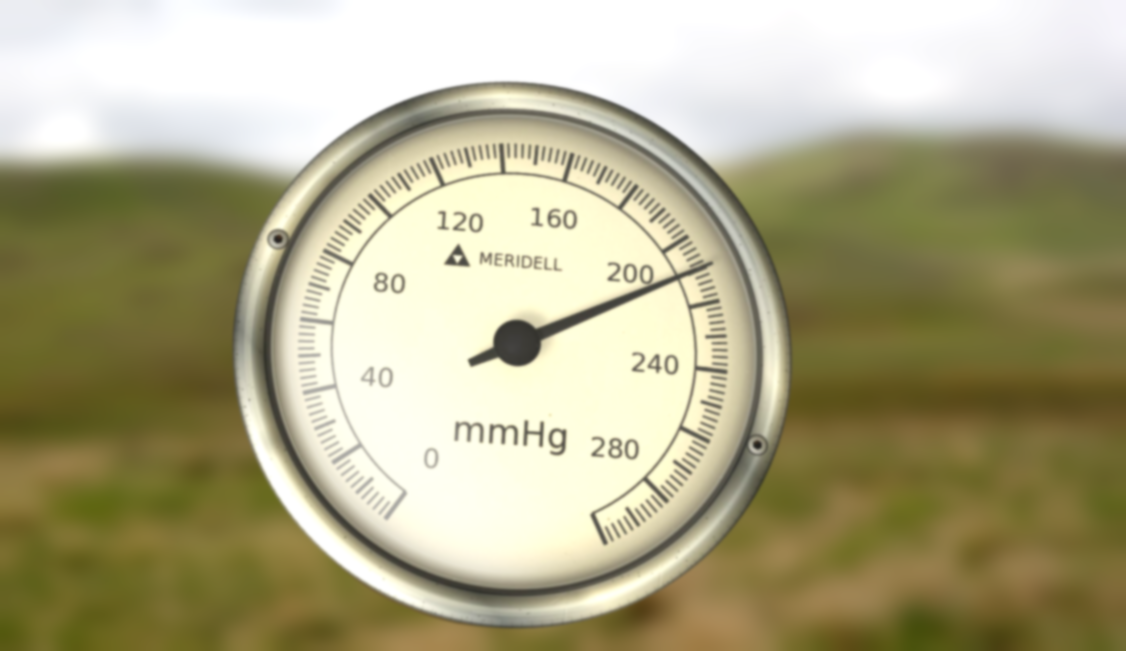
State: 210mmHg
